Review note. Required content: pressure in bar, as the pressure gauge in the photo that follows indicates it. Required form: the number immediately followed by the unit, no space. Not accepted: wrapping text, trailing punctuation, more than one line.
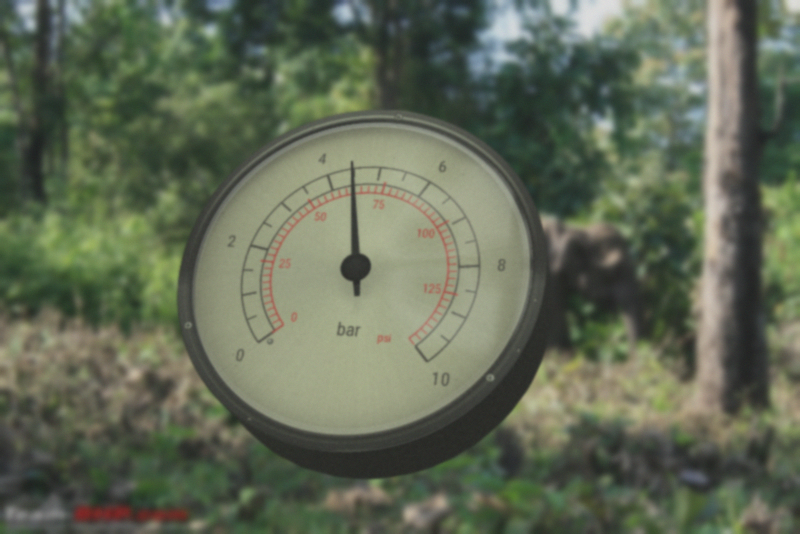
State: 4.5bar
